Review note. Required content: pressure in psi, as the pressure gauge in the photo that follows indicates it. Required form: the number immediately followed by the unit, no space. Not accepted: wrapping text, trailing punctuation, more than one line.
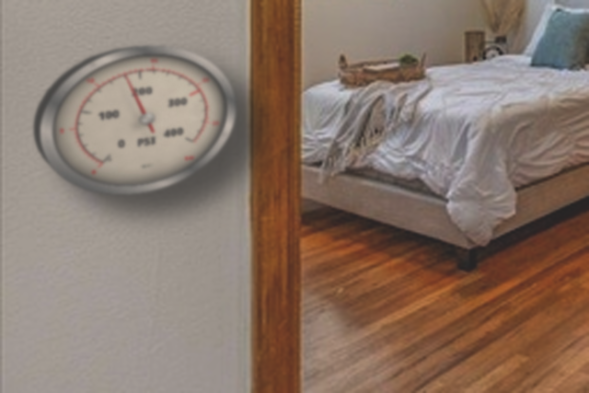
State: 180psi
